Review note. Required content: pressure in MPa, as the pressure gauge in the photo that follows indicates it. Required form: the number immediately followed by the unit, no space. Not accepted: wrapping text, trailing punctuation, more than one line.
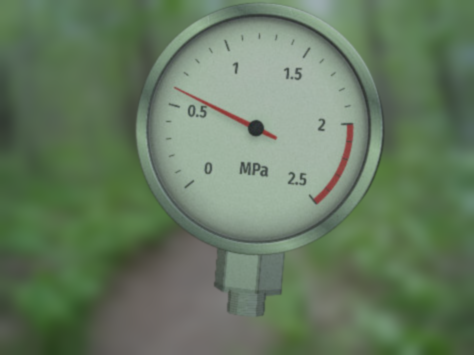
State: 0.6MPa
